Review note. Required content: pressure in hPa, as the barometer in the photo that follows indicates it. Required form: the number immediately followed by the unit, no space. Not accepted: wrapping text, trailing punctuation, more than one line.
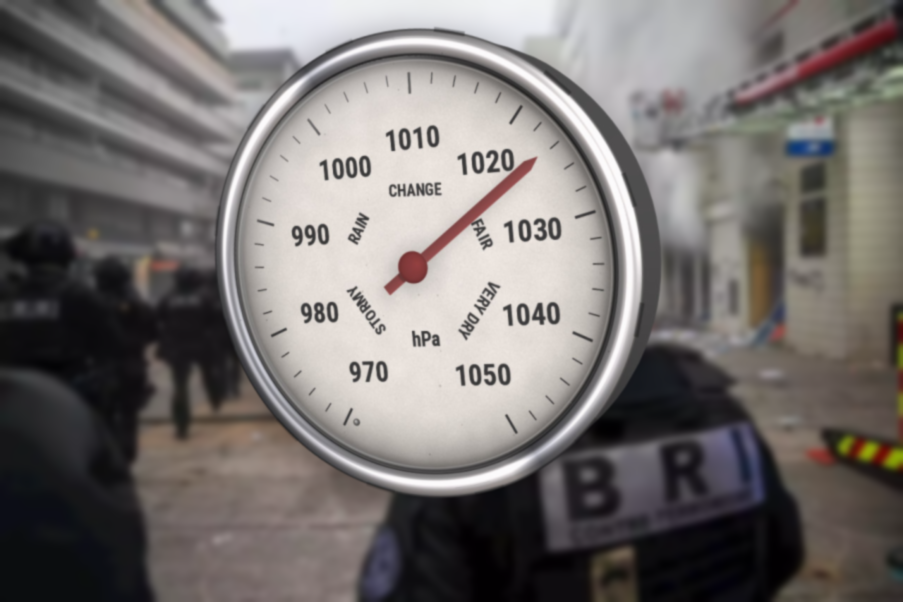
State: 1024hPa
